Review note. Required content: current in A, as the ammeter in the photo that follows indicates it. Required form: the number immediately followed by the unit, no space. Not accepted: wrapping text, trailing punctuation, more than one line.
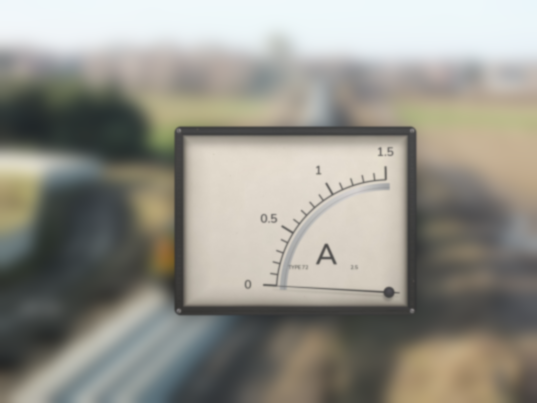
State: 0A
